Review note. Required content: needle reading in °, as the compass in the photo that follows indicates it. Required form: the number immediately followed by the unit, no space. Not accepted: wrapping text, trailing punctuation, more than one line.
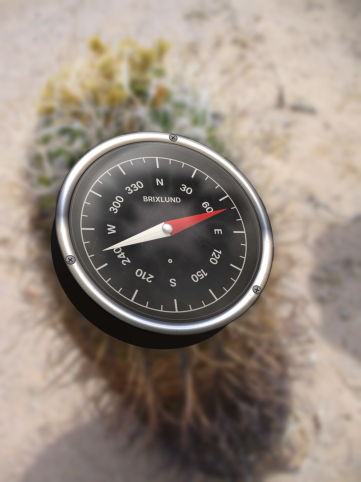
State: 70°
